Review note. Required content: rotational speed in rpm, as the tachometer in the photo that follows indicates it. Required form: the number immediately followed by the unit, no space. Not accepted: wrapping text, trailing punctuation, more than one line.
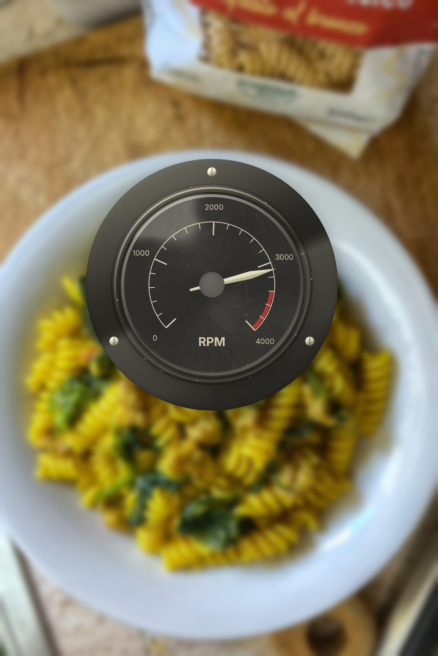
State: 3100rpm
